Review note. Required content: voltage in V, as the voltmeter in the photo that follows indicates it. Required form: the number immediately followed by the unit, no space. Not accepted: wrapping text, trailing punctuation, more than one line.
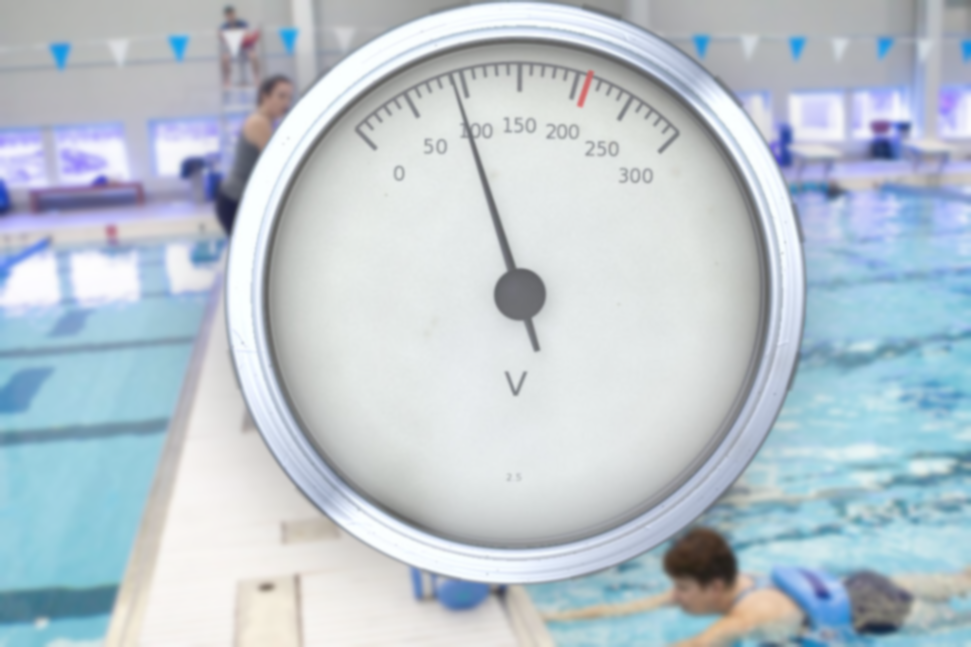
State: 90V
